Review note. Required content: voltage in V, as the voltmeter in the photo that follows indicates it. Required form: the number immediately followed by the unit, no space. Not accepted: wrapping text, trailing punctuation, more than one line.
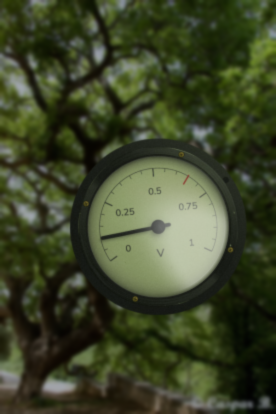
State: 0.1V
